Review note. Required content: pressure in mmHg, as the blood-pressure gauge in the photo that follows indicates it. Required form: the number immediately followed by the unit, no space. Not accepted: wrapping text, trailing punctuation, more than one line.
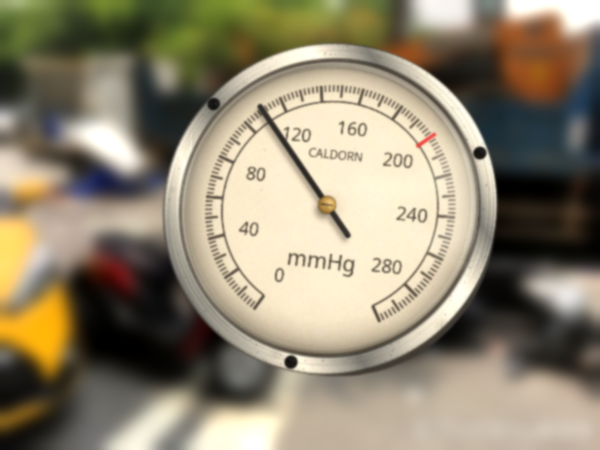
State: 110mmHg
